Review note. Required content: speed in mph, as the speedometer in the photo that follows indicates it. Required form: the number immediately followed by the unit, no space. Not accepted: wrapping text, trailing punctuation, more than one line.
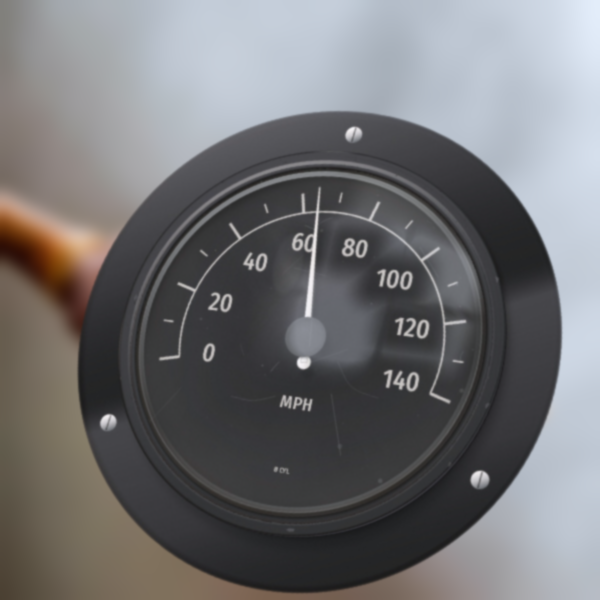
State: 65mph
